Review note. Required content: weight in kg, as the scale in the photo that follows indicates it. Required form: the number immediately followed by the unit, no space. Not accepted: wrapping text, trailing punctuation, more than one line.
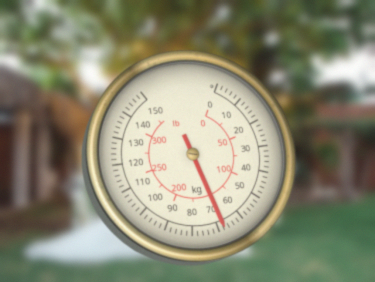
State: 68kg
